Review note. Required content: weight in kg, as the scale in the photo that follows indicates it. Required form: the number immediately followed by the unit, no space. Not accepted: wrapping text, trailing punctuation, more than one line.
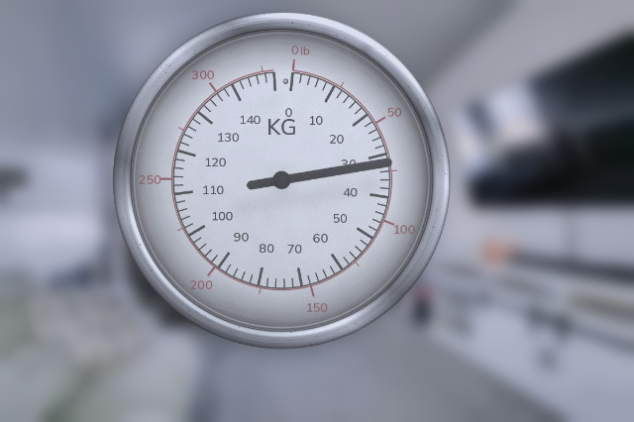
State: 32kg
